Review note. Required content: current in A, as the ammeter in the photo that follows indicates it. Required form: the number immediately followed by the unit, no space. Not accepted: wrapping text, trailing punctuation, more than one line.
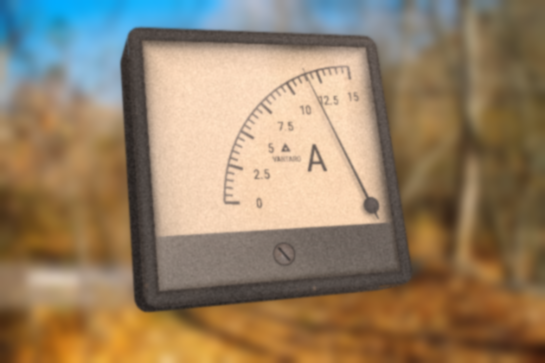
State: 11.5A
